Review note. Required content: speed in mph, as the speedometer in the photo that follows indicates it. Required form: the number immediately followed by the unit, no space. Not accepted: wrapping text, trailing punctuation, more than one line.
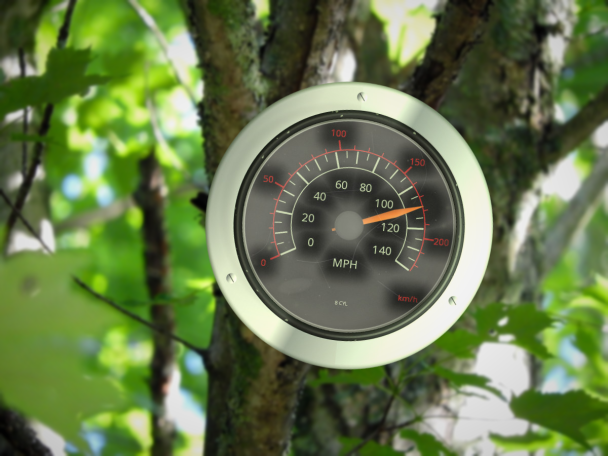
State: 110mph
